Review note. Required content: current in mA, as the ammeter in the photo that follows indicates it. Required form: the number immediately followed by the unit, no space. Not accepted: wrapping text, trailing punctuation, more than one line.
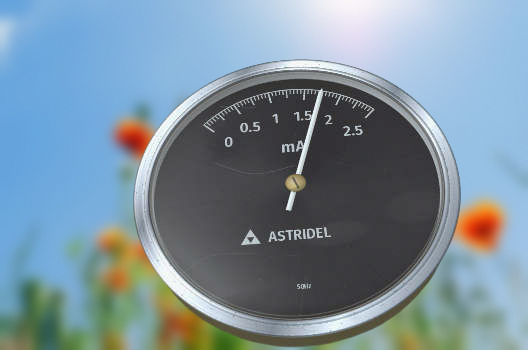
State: 1.75mA
